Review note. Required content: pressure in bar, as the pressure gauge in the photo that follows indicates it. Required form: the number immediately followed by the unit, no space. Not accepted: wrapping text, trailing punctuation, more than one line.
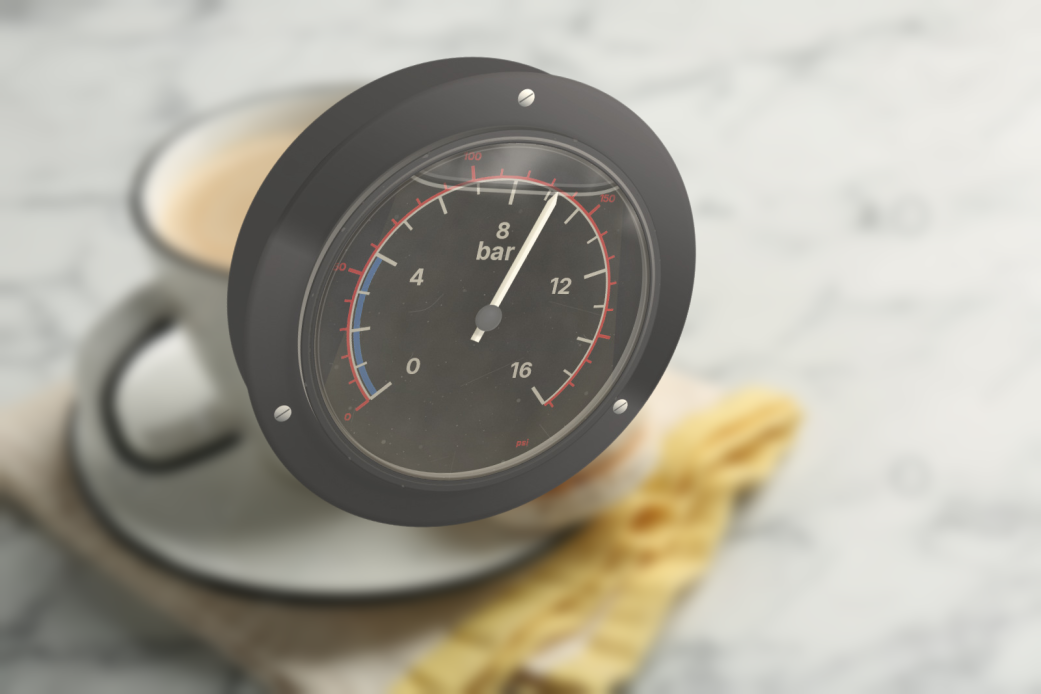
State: 9bar
